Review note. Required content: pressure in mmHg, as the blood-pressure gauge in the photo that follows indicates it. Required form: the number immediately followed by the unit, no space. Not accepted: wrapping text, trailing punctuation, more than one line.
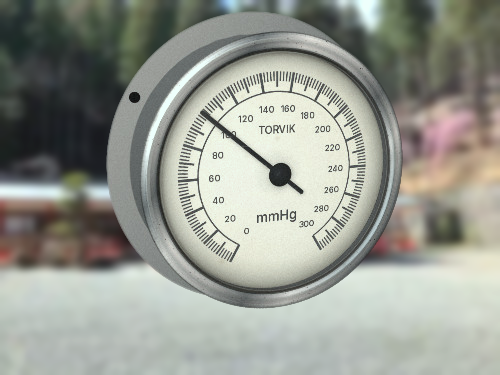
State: 100mmHg
